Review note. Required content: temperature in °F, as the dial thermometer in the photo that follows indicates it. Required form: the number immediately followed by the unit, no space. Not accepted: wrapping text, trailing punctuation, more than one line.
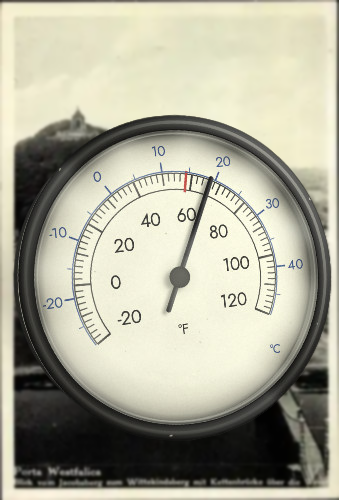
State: 66°F
